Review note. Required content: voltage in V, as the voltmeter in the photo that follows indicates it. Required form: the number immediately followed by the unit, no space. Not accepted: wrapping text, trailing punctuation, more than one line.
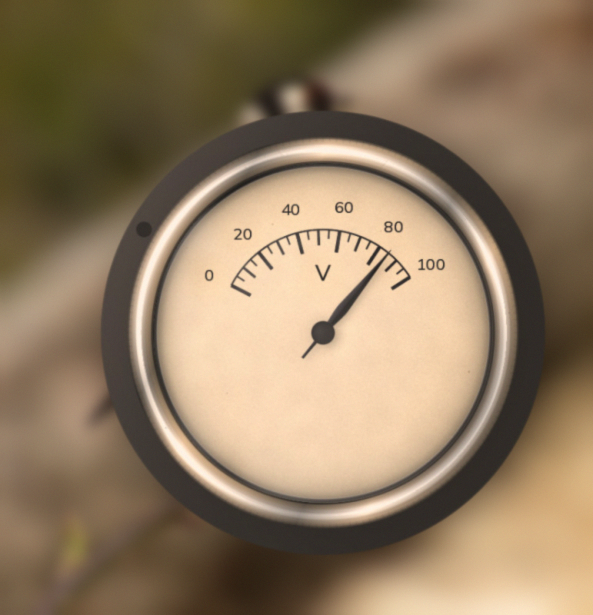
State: 85V
